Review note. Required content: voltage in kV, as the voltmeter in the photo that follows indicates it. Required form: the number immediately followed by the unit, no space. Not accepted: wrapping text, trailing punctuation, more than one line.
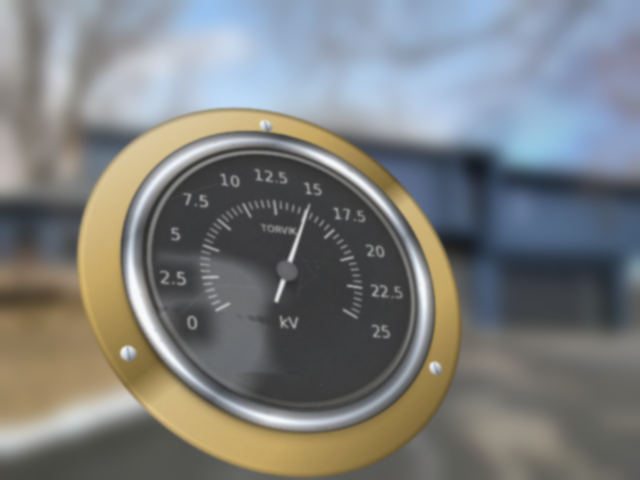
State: 15kV
